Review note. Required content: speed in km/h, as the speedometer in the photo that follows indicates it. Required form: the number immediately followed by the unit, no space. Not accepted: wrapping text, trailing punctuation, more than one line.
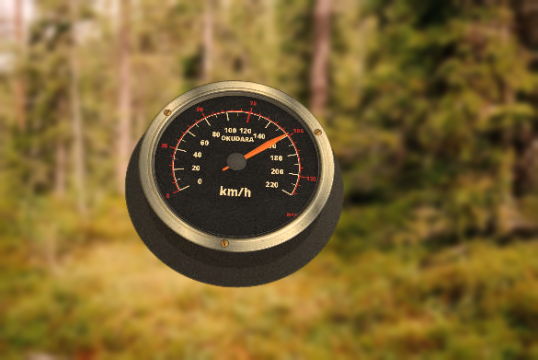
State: 160km/h
